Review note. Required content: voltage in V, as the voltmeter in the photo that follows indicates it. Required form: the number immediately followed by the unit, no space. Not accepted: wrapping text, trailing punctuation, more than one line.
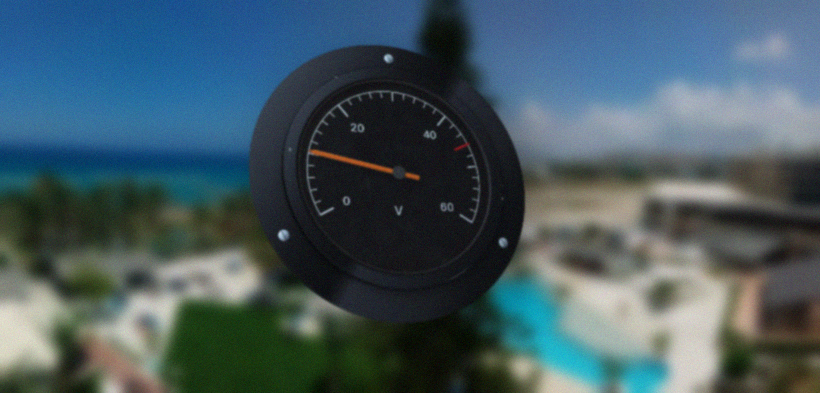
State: 10V
